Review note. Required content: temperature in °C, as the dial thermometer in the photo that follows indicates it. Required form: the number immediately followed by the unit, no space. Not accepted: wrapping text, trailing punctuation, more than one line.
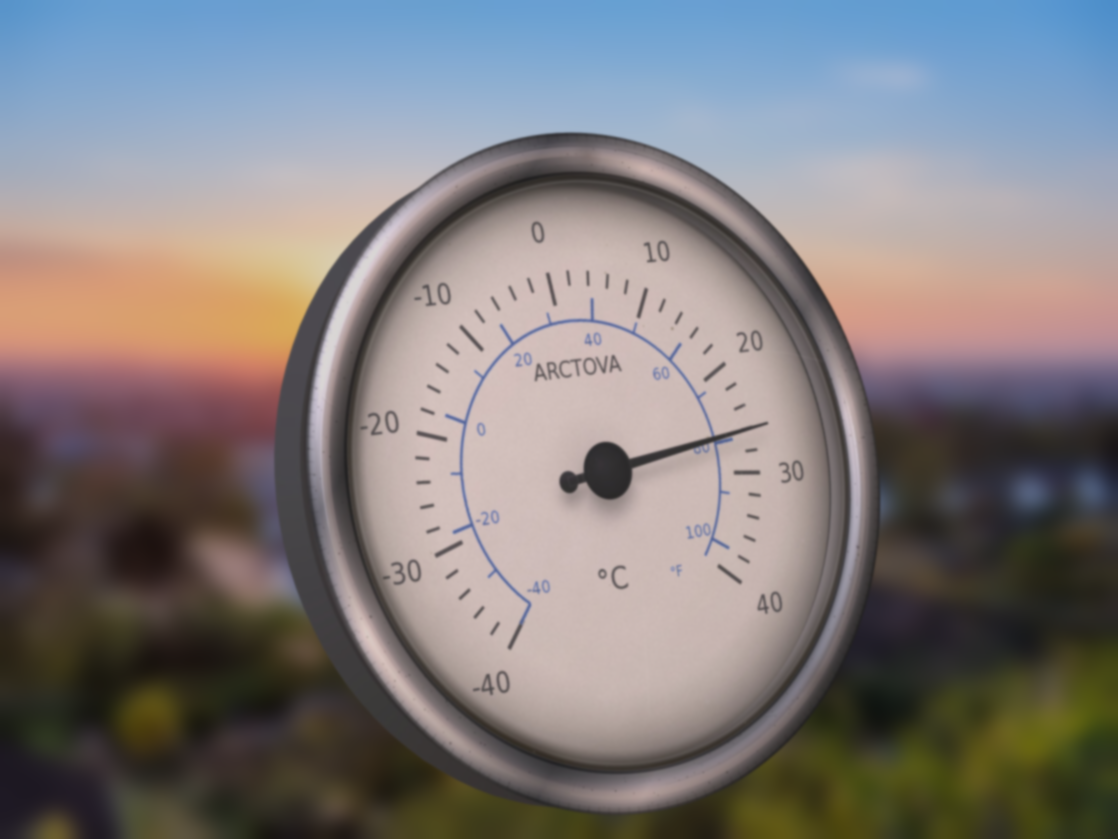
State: 26°C
